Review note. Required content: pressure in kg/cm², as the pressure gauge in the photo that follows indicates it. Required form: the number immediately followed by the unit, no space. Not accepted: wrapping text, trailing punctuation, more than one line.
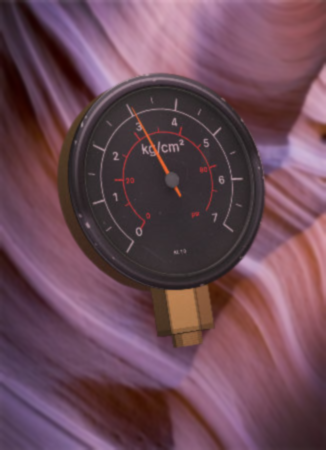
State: 3kg/cm²
